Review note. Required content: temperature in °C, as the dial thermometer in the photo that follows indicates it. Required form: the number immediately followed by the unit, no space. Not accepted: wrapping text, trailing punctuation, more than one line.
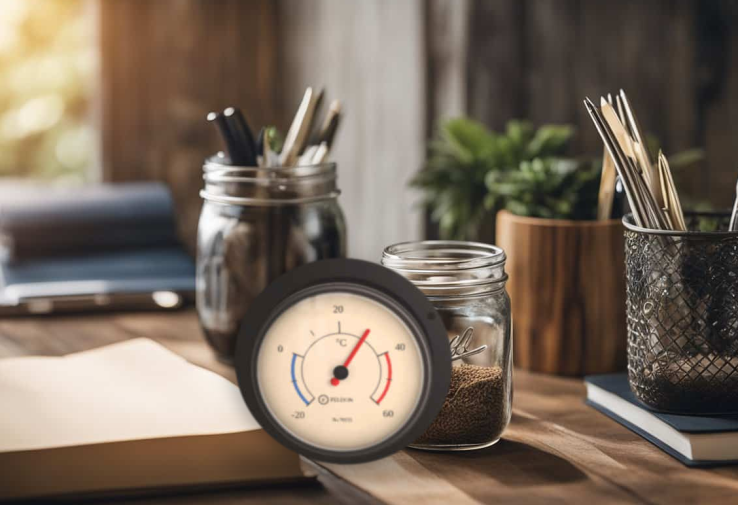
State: 30°C
